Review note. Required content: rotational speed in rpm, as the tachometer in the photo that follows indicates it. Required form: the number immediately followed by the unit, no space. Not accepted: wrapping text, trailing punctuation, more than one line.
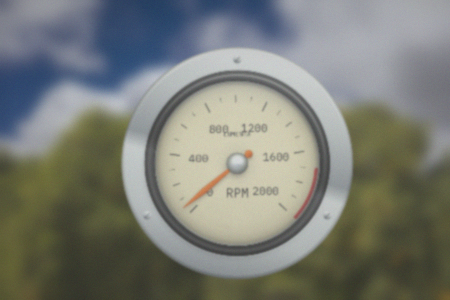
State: 50rpm
